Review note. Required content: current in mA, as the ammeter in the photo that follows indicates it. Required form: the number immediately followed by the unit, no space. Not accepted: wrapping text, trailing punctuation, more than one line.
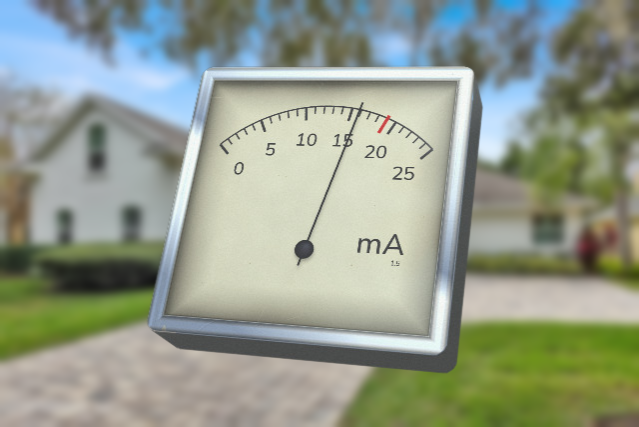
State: 16mA
